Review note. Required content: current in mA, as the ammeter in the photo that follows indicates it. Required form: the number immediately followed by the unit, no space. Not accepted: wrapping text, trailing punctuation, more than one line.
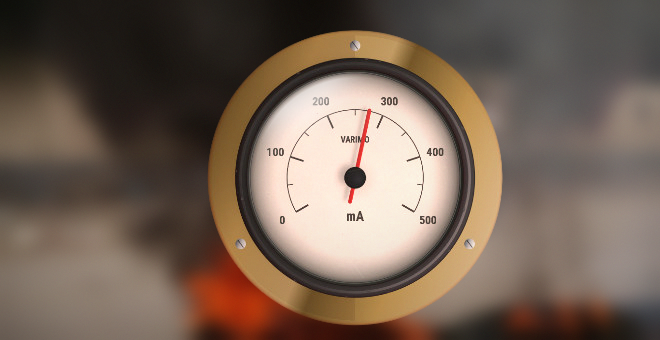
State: 275mA
